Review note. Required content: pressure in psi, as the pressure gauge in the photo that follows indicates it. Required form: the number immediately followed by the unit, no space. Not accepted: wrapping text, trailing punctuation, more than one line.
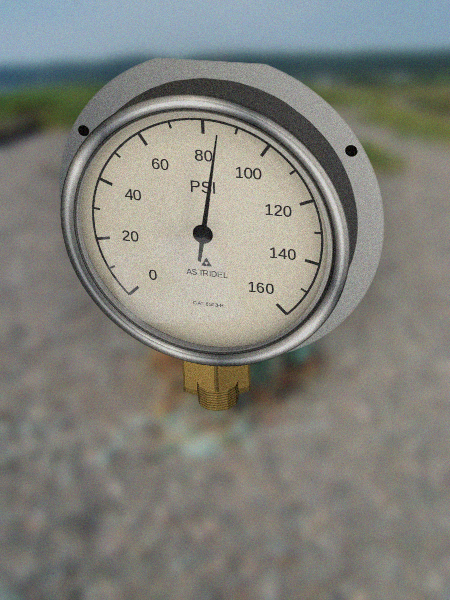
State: 85psi
